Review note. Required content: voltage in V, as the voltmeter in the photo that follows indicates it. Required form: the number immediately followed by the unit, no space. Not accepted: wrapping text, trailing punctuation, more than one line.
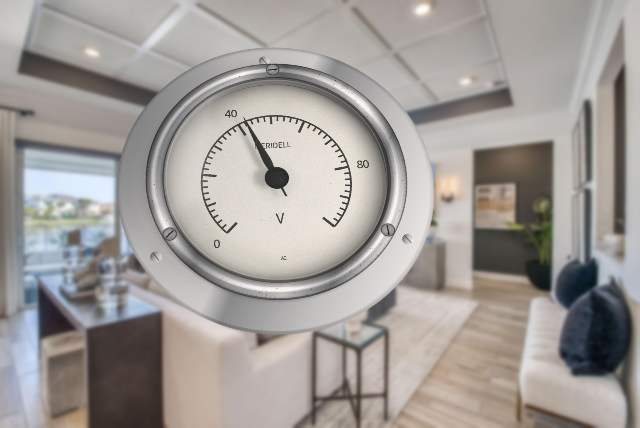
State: 42V
